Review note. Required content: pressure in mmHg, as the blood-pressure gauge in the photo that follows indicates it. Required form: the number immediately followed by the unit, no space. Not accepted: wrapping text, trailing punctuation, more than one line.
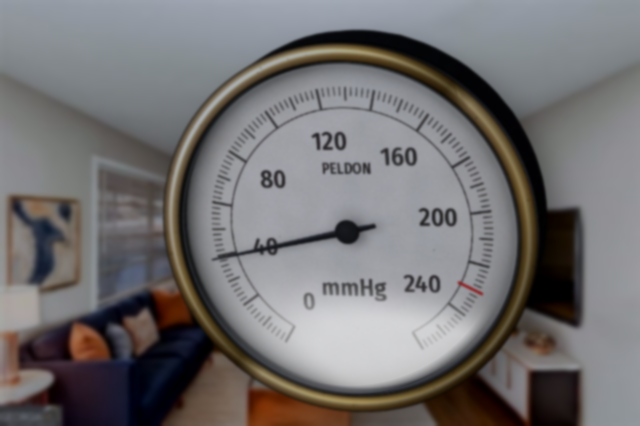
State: 40mmHg
